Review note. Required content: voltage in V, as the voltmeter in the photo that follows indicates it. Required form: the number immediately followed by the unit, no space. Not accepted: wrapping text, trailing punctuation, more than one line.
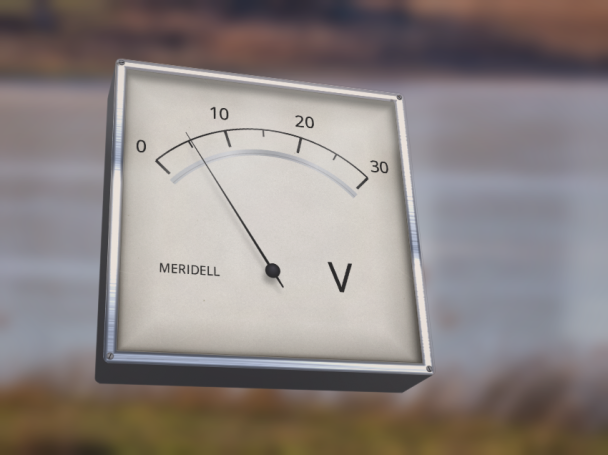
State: 5V
